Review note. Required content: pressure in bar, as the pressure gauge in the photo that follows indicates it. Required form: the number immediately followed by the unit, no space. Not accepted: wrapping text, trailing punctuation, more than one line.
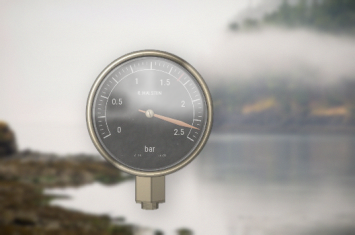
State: 2.35bar
